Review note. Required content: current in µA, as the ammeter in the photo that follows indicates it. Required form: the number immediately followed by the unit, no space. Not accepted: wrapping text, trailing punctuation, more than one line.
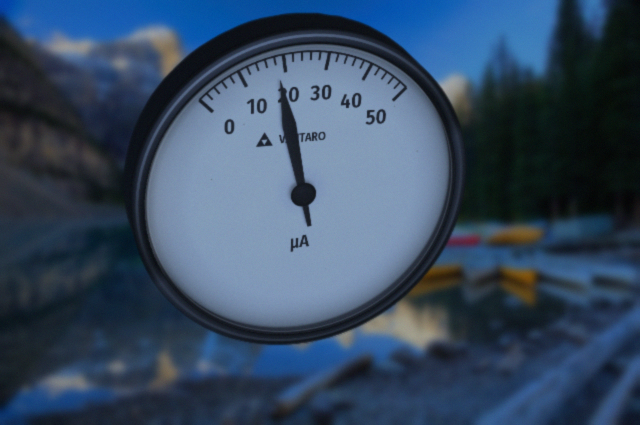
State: 18µA
